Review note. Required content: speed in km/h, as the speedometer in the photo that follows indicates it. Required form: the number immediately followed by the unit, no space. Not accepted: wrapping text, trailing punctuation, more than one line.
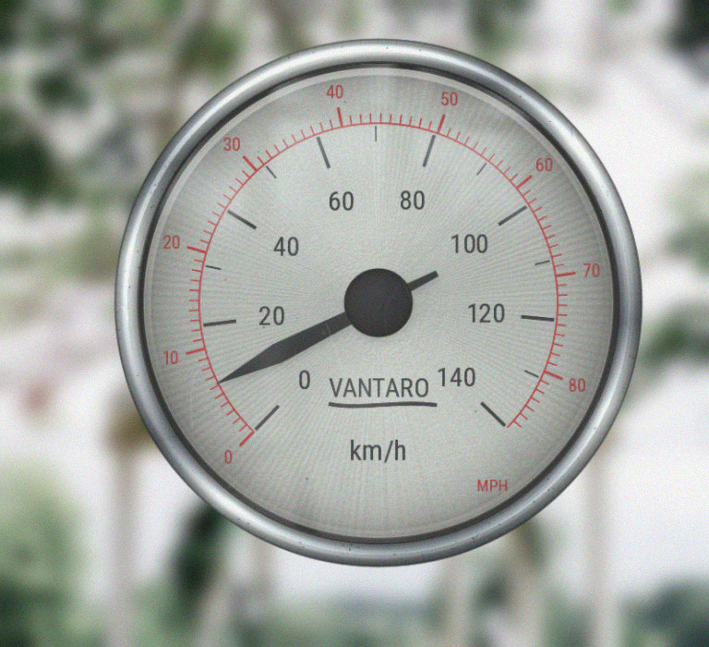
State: 10km/h
